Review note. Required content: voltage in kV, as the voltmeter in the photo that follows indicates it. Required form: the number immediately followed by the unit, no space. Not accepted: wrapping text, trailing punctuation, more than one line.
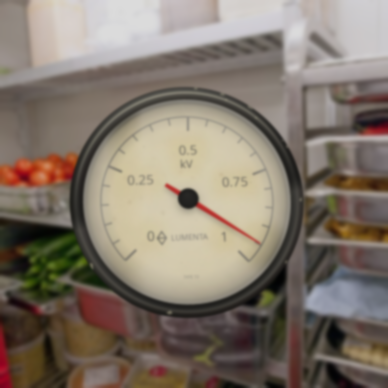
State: 0.95kV
